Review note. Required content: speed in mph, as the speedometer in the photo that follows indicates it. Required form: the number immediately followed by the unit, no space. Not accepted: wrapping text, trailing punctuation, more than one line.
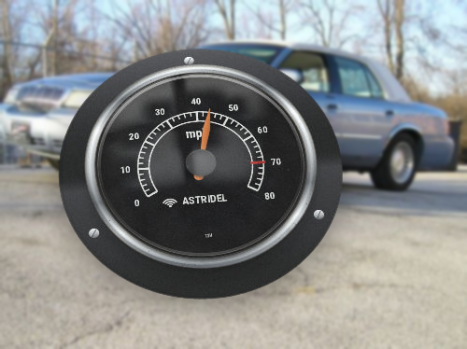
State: 44mph
